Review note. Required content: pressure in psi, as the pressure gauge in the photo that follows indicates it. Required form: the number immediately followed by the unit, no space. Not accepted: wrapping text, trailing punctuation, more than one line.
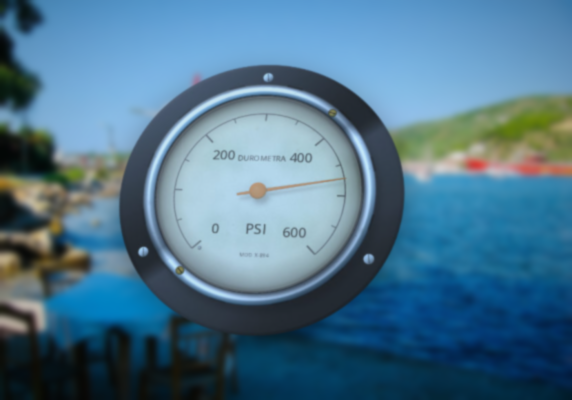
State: 475psi
